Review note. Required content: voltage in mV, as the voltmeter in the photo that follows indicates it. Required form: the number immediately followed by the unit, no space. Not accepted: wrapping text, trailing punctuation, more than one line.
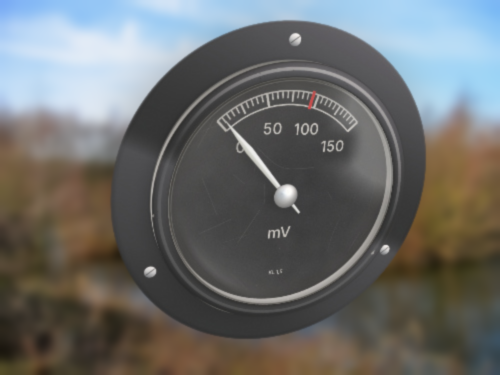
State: 5mV
